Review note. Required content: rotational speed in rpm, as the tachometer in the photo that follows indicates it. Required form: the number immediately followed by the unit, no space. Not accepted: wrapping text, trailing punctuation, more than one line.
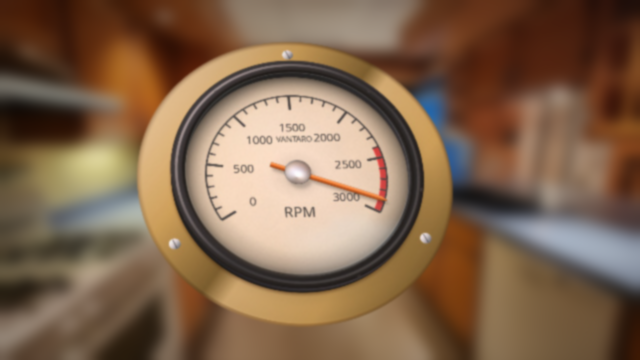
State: 2900rpm
